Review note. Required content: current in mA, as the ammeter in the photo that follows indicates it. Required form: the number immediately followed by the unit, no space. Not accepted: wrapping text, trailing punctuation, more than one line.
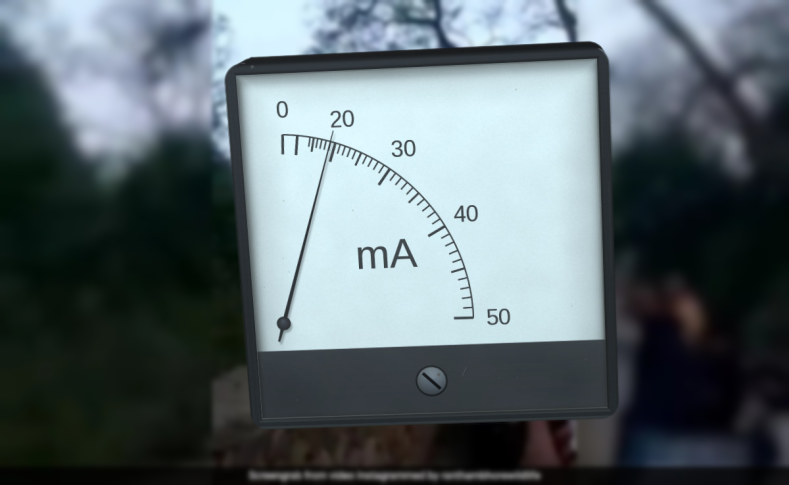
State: 19mA
